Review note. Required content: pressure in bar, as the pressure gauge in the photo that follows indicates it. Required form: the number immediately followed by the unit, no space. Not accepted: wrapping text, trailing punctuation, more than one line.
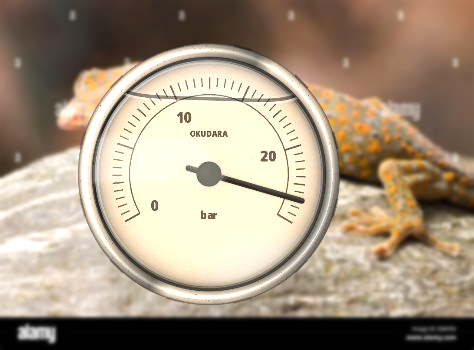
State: 23.5bar
